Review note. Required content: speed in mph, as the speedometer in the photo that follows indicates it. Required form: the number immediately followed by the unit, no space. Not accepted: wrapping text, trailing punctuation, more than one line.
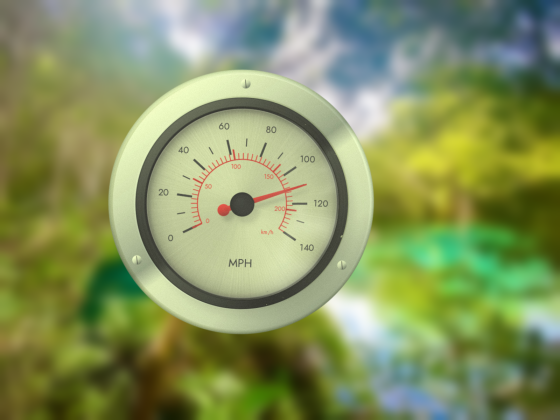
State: 110mph
